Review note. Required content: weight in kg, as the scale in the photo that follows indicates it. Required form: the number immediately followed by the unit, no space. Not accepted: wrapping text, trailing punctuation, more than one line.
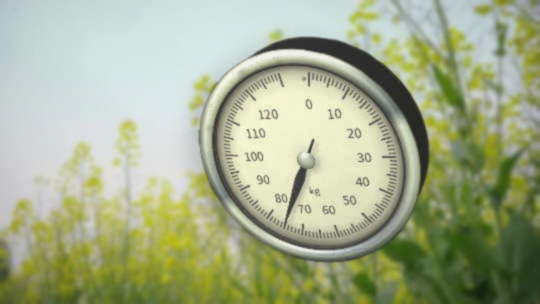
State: 75kg
